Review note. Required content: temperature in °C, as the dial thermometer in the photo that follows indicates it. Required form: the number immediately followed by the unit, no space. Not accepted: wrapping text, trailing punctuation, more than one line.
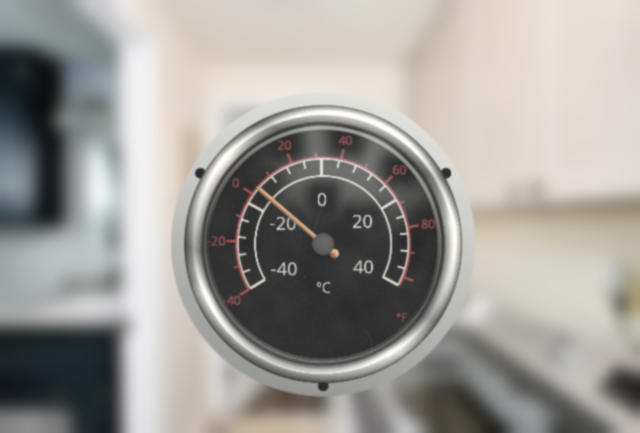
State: -16°C
